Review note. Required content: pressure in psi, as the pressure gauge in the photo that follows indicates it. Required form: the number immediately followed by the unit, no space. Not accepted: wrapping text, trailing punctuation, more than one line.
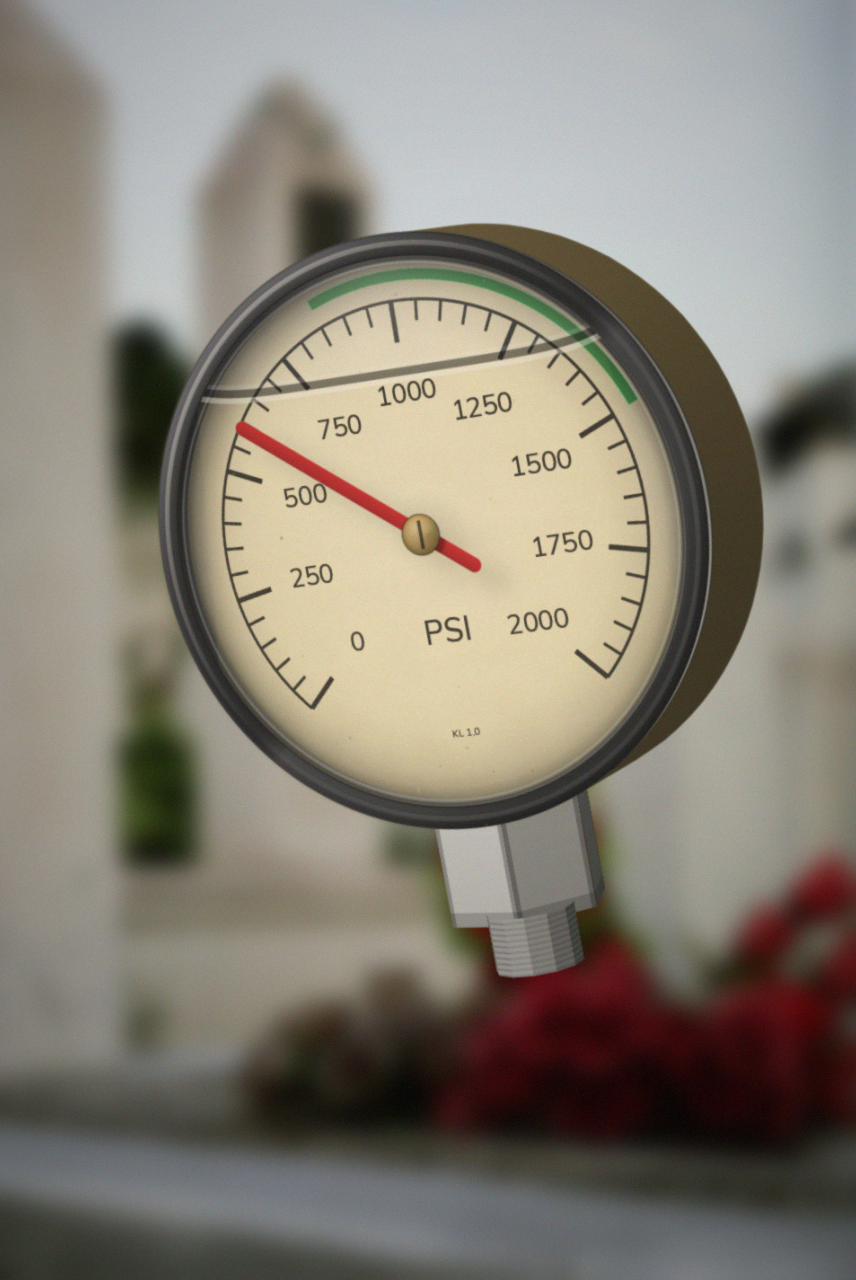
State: 600psi
